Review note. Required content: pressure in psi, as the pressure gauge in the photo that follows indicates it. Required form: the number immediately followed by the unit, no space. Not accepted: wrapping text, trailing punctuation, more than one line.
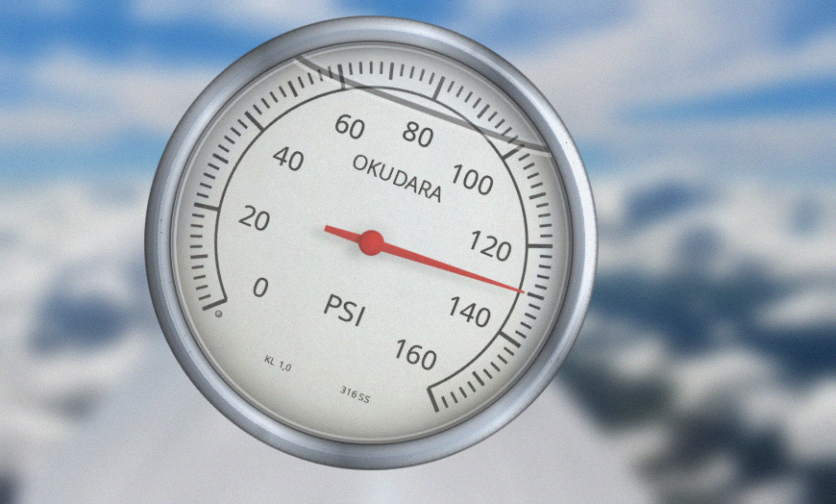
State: 130psi
